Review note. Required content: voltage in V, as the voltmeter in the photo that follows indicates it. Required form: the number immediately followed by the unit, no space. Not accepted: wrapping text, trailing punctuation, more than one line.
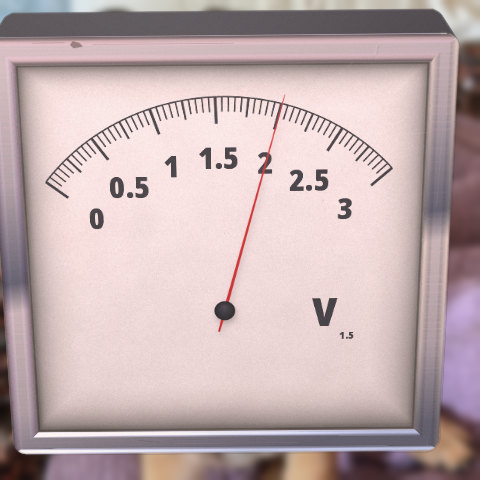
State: 2V
